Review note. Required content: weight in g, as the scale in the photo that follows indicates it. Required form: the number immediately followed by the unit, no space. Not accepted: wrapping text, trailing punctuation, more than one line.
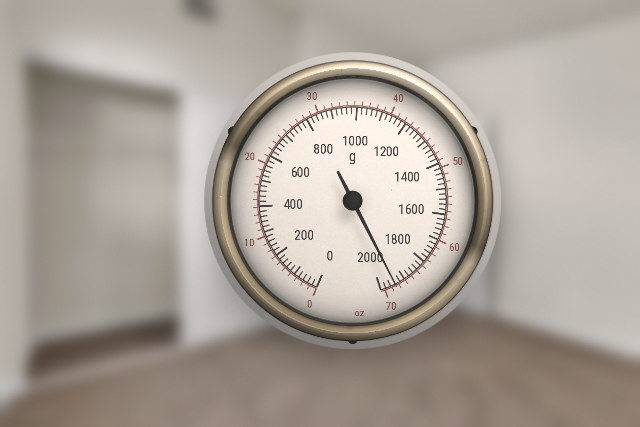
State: 1940g
